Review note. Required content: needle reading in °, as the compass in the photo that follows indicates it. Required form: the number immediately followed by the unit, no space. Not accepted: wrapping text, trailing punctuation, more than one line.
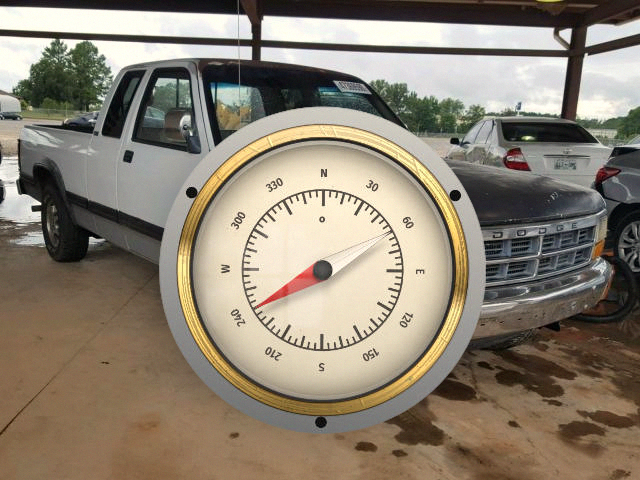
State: 240°
